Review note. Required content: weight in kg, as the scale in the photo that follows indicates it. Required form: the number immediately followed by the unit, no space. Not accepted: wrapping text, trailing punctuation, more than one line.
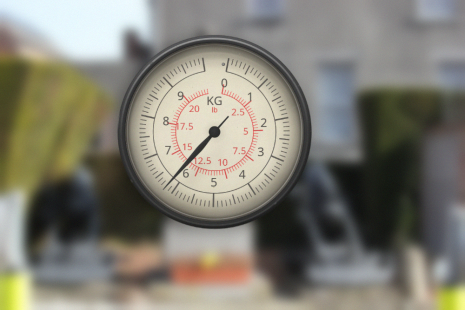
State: 6.2kg
